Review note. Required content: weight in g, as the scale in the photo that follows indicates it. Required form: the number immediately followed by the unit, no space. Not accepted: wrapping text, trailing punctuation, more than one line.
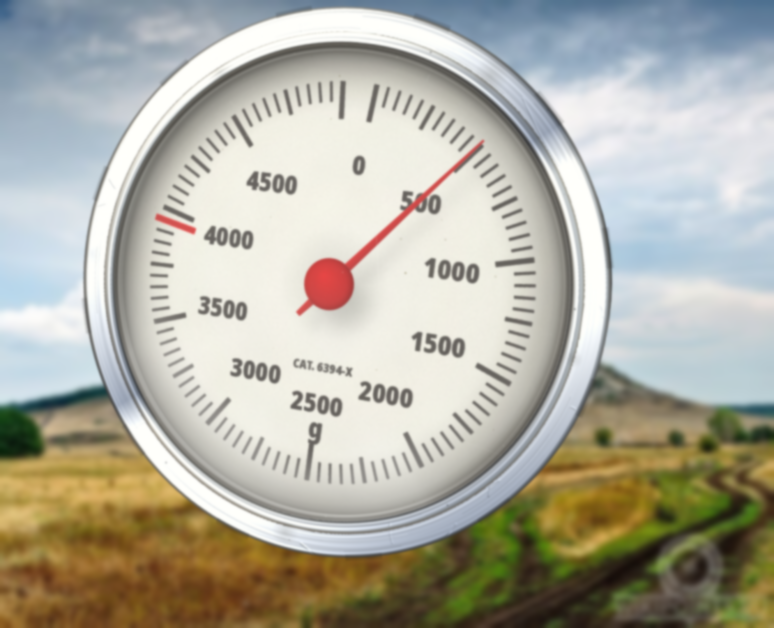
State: 500g
